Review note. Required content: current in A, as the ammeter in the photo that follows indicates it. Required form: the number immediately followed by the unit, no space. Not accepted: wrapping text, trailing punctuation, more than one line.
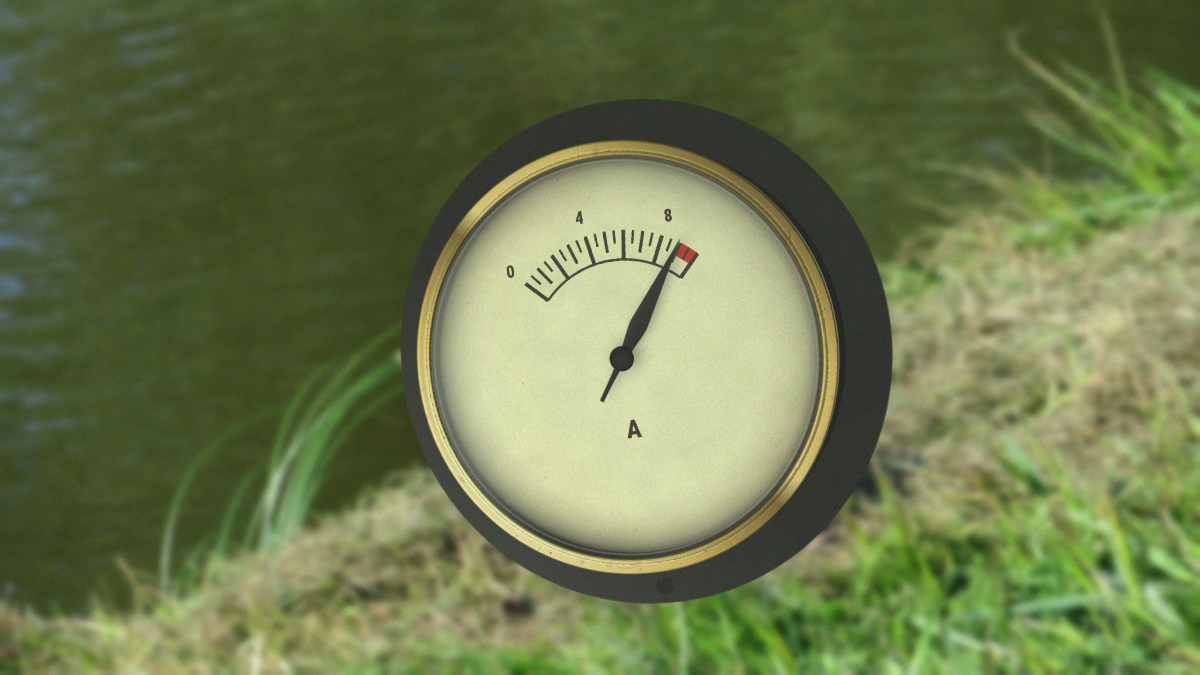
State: 9A
